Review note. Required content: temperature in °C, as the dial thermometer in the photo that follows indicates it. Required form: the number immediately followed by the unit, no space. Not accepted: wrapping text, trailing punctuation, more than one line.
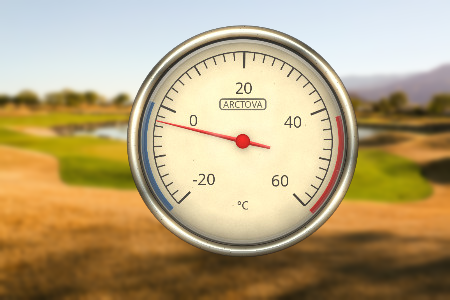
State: -3°C
